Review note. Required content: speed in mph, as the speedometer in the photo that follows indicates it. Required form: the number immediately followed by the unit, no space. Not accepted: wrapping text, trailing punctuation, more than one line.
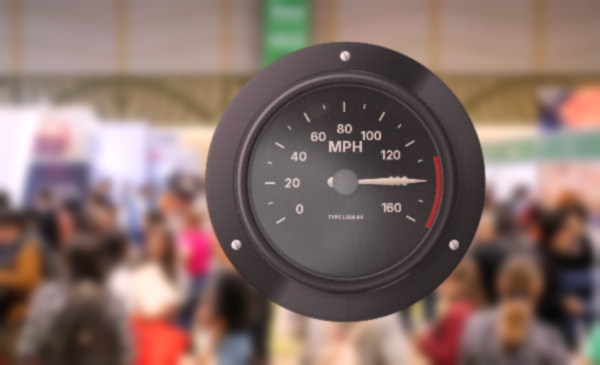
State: 140mph
